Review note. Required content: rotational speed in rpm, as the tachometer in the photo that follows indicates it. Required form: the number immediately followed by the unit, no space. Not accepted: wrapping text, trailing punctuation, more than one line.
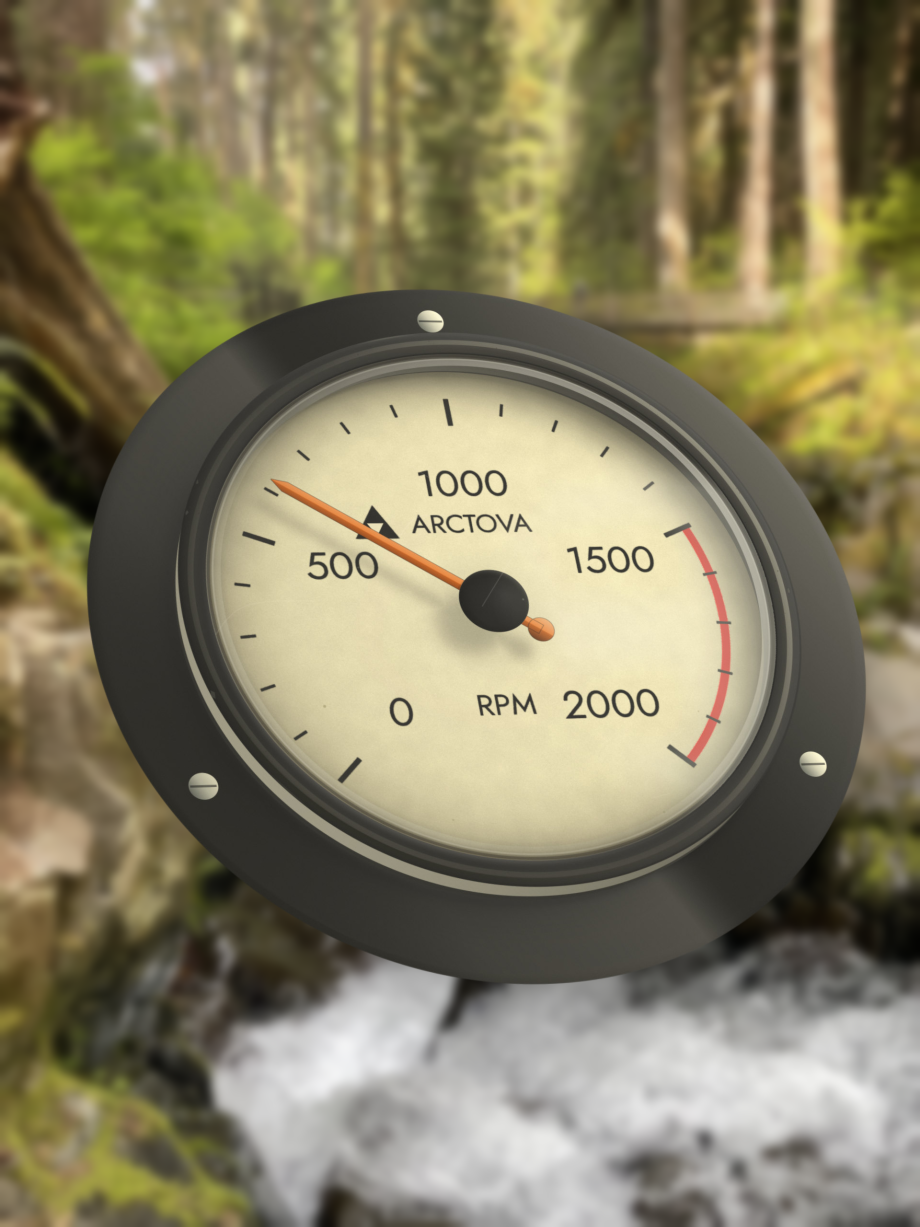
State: 600rpm
